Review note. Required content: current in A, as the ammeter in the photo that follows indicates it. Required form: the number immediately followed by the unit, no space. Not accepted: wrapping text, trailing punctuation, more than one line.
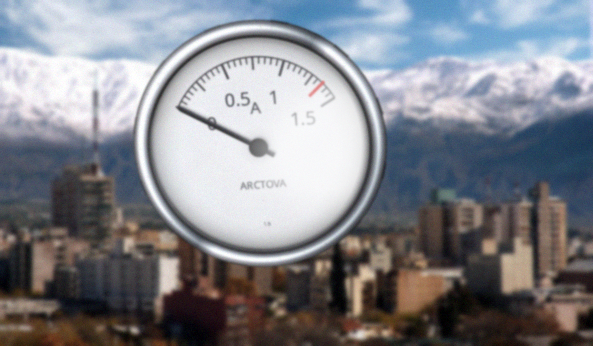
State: 0A
